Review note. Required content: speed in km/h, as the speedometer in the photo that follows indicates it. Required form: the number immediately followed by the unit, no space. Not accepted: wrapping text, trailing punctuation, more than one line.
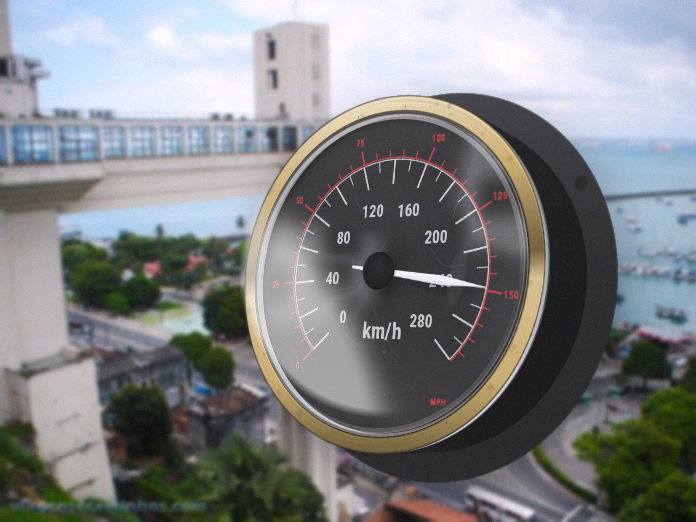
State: 240km/h
